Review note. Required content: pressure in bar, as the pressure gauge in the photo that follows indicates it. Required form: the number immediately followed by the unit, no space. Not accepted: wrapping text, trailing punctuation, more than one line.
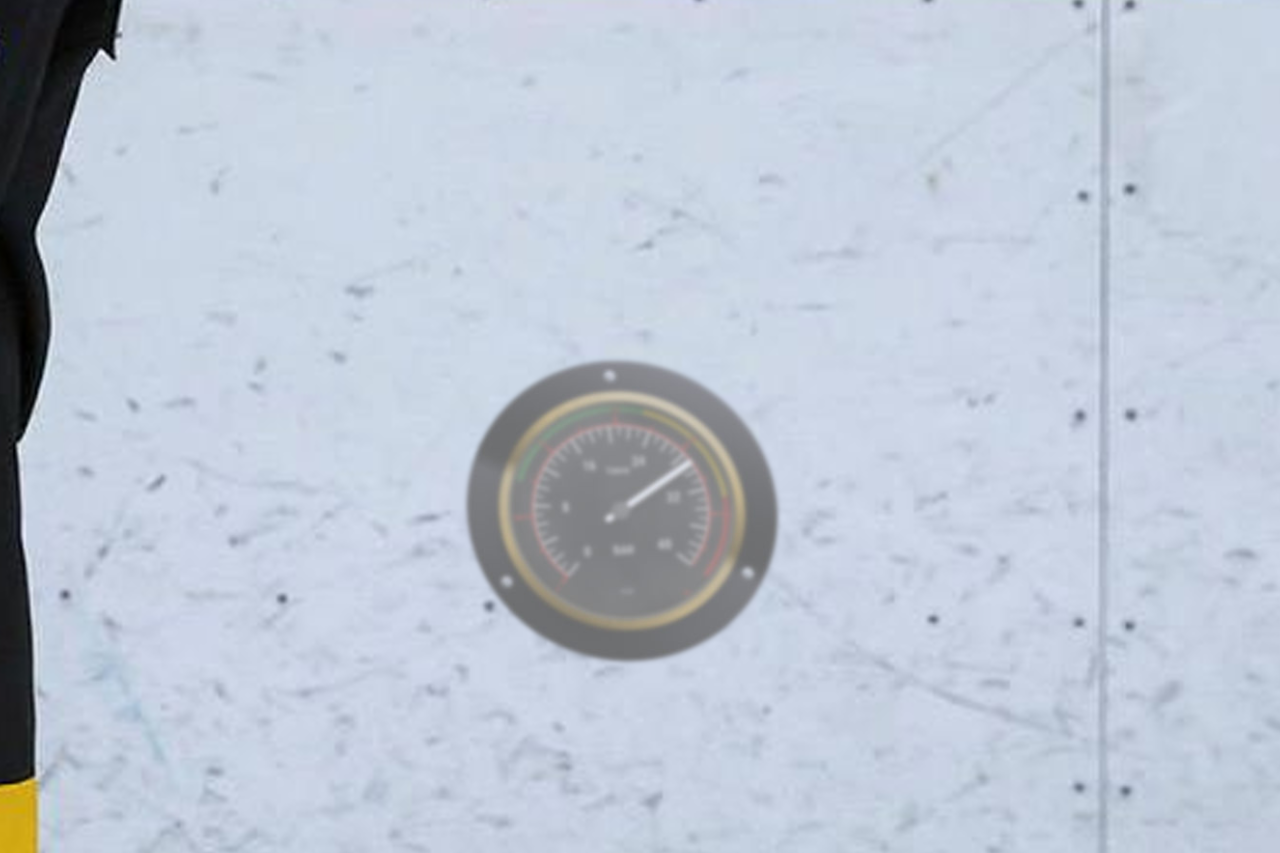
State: 29bar
